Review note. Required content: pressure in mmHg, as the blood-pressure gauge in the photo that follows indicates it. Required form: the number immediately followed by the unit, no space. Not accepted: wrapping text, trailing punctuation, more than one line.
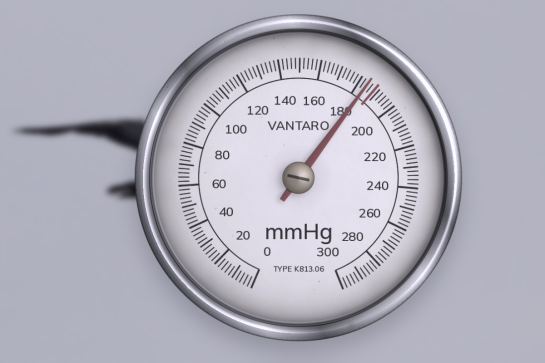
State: 184mmHg
